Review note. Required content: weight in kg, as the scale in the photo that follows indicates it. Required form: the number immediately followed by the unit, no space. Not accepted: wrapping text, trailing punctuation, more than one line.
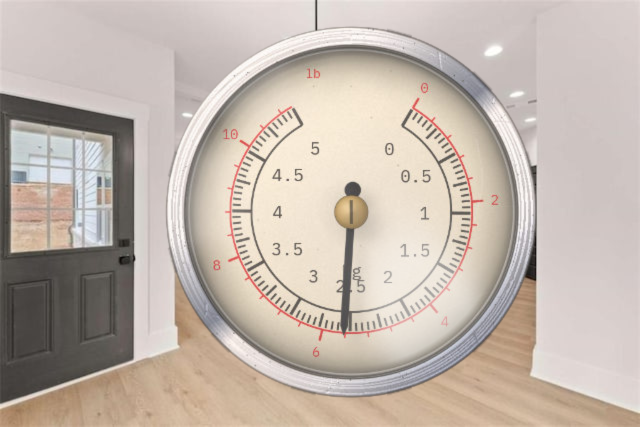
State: 2.55kg
